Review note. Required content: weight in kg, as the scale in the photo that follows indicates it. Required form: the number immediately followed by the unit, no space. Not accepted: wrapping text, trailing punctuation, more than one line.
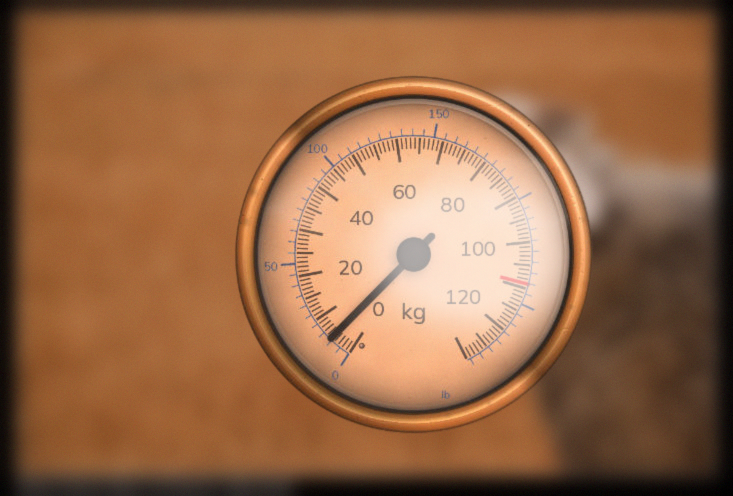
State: 5kg
